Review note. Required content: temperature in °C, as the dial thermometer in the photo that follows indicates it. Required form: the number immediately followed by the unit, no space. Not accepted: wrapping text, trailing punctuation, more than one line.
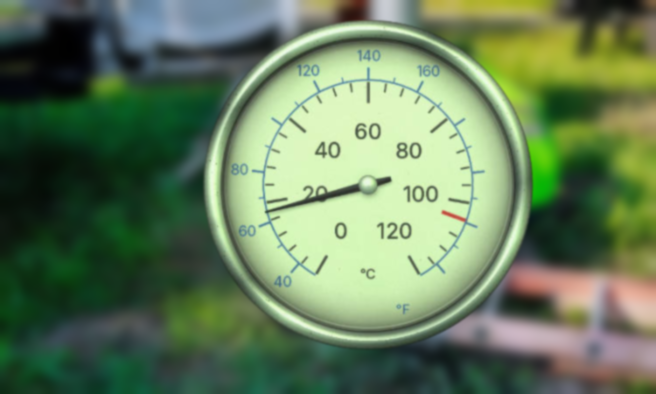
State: 18°C
